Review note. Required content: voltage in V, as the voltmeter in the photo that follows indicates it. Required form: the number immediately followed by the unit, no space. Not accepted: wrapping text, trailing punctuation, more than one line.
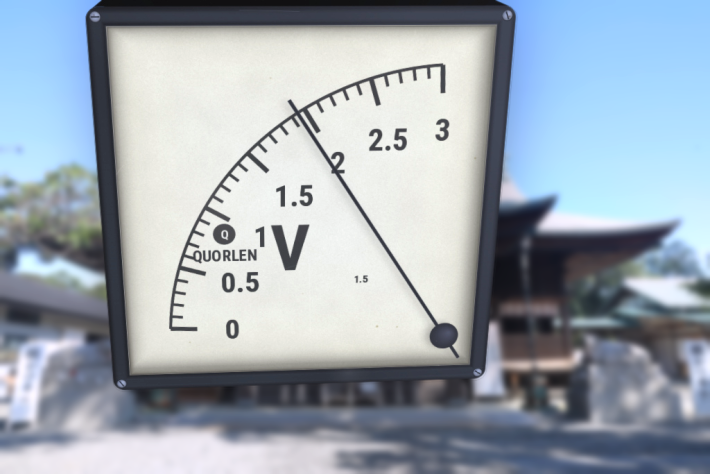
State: 1.95V
